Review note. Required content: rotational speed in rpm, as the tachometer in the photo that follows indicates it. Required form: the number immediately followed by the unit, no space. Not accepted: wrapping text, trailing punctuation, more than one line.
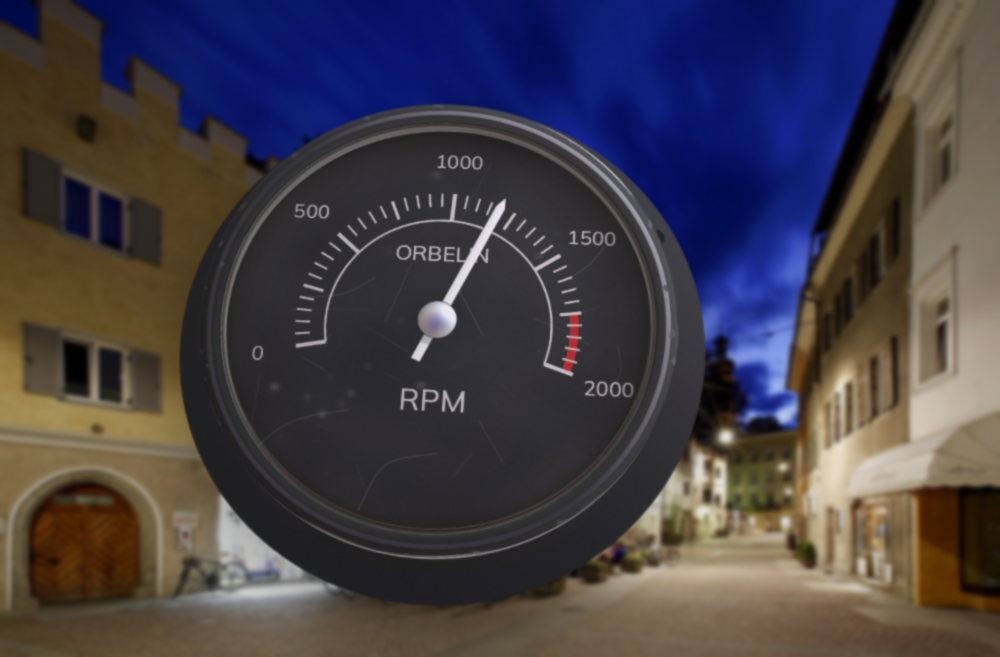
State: 1200rpm
